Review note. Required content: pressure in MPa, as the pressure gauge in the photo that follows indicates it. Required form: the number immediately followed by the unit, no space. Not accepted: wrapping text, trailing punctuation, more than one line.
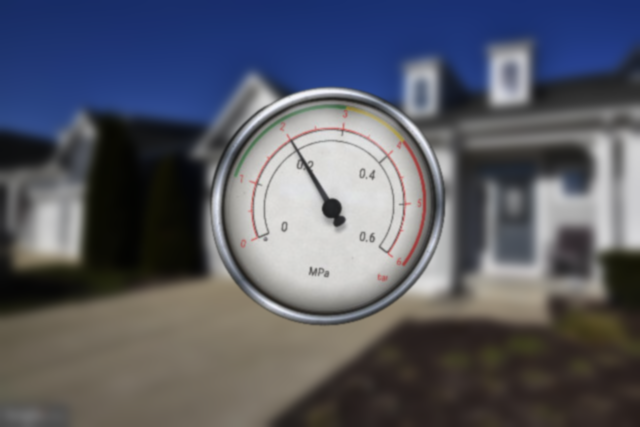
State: 0.2MPa
